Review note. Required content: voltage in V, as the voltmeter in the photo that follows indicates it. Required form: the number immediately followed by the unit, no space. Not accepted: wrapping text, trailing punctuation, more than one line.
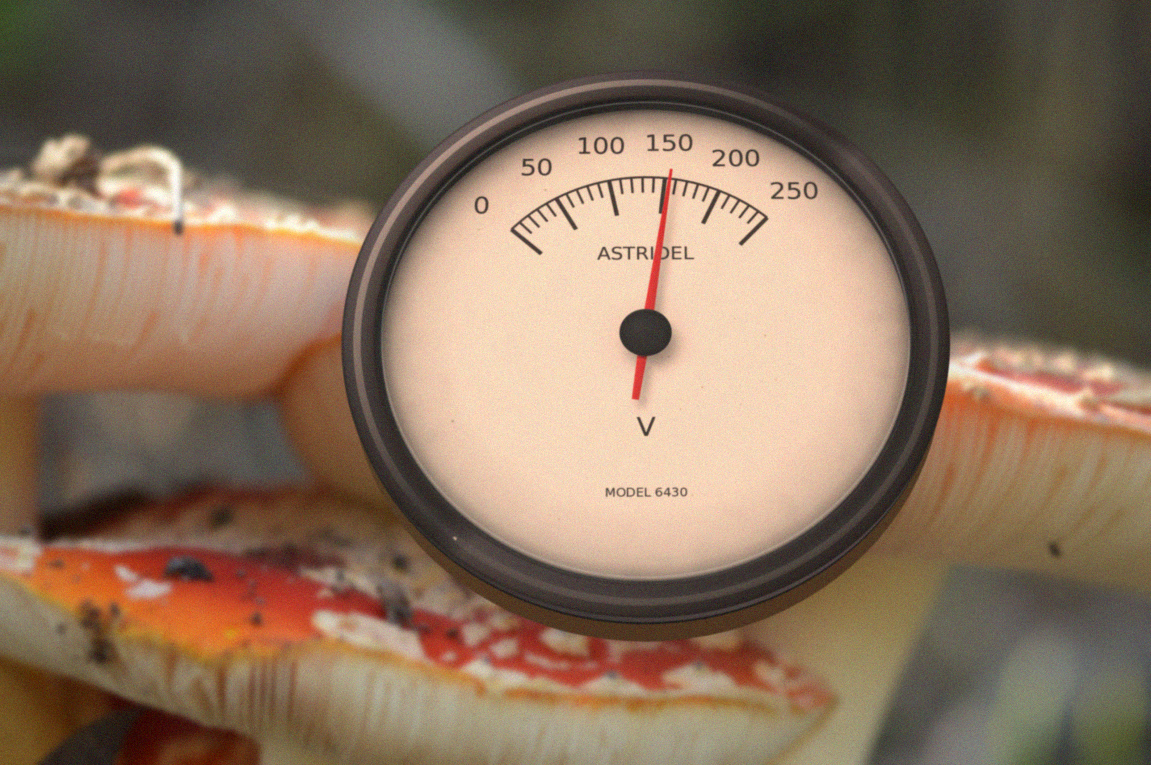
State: 155V
